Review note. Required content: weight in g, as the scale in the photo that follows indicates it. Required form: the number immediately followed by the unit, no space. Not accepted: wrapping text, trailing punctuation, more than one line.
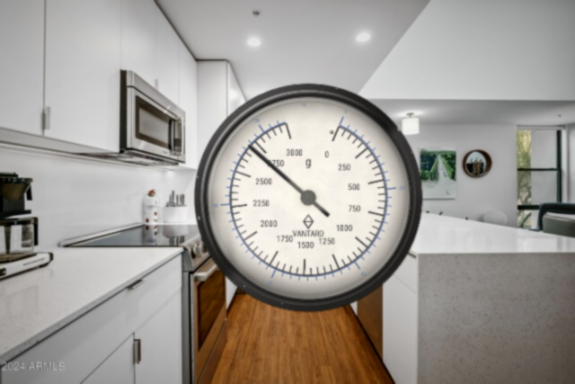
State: 2700g
